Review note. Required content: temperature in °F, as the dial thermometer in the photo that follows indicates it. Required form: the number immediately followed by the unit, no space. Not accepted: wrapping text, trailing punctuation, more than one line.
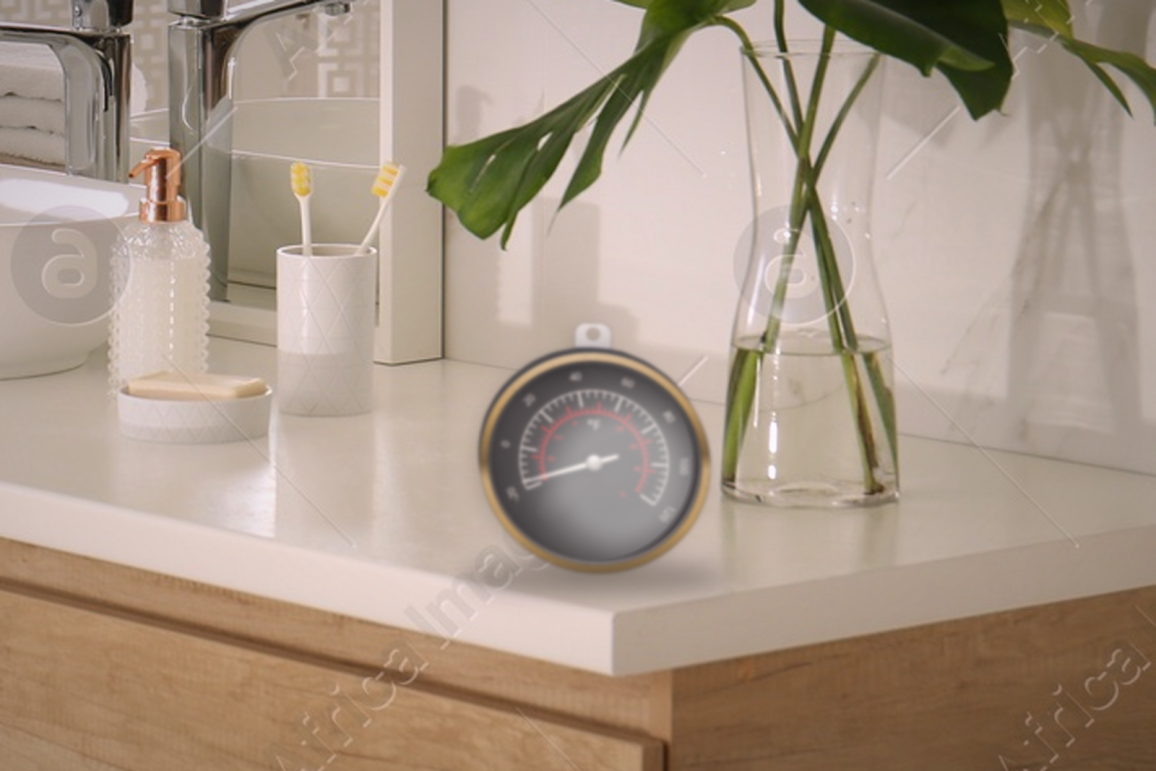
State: -16°F
